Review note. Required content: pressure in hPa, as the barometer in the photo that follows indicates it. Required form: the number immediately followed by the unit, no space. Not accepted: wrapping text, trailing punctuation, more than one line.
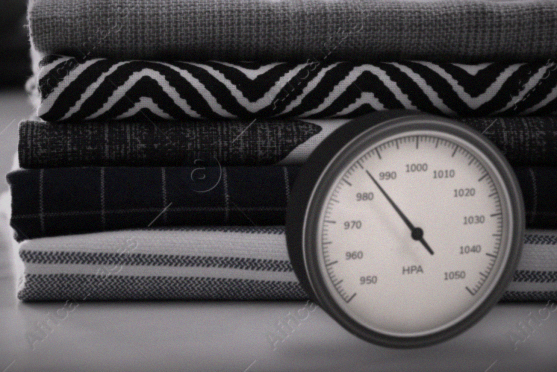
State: 985hPa
